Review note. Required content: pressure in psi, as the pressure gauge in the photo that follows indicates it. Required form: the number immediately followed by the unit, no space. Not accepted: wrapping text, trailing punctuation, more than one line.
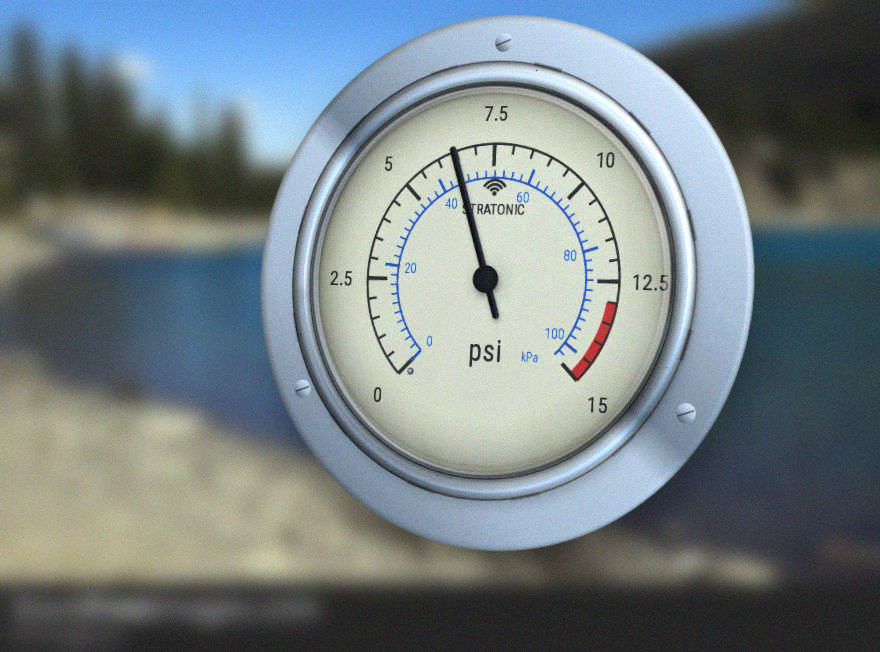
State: 6.5psi
